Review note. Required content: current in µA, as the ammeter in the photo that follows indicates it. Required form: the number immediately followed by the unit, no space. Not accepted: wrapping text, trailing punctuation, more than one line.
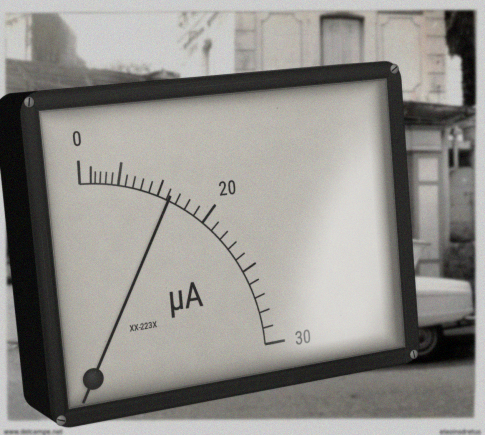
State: 16µA
